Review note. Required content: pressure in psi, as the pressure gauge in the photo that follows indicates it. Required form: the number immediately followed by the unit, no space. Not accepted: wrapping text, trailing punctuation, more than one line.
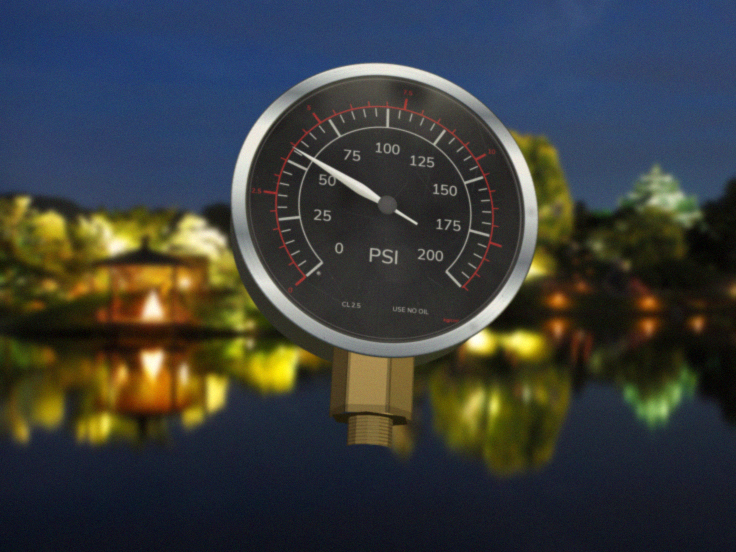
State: 55psi
